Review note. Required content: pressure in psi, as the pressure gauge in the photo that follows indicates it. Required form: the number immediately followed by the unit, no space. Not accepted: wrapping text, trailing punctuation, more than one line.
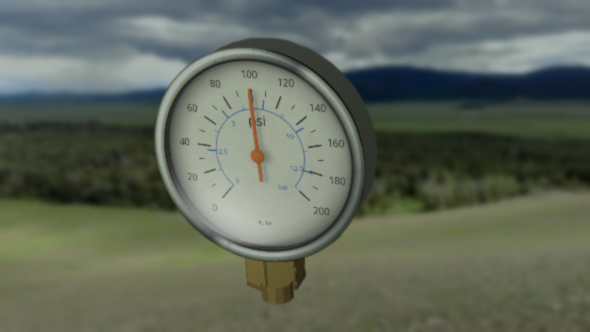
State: 100psi
